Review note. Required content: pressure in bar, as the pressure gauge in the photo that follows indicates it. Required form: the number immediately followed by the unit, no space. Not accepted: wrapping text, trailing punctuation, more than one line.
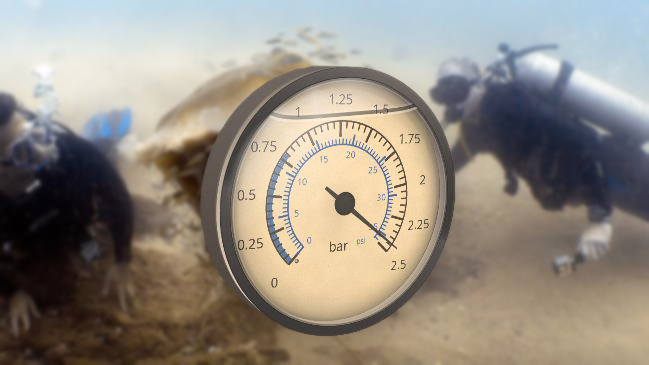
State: 2.45bar
